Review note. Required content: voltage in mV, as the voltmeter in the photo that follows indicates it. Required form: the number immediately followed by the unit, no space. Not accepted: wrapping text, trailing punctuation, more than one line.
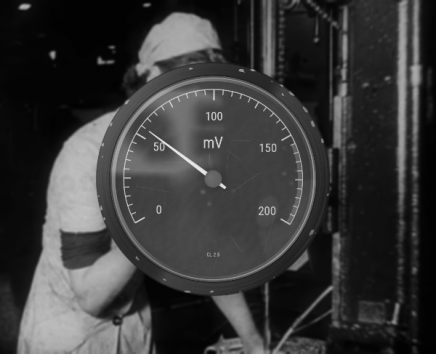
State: 55mV
